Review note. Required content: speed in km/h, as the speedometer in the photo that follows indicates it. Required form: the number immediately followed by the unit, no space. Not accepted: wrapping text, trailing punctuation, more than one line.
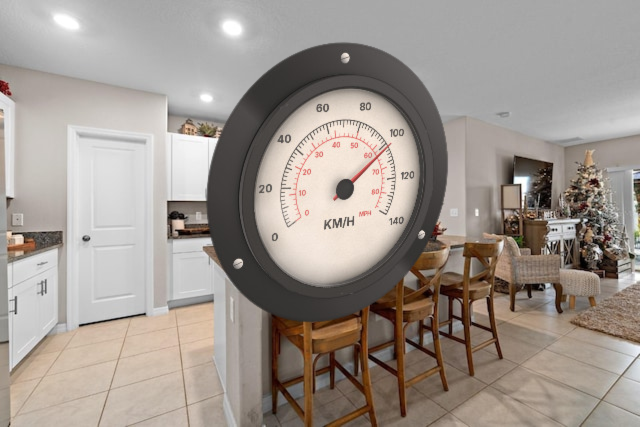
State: 100km/h
